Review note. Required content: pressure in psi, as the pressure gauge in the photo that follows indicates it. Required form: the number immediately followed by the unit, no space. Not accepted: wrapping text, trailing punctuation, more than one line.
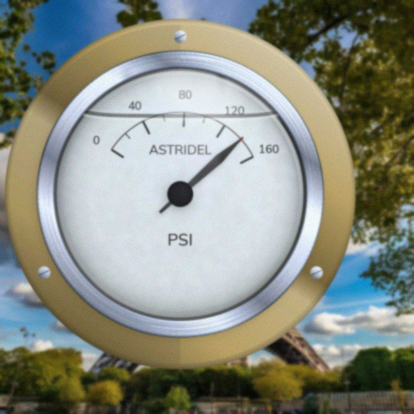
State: 140psi
